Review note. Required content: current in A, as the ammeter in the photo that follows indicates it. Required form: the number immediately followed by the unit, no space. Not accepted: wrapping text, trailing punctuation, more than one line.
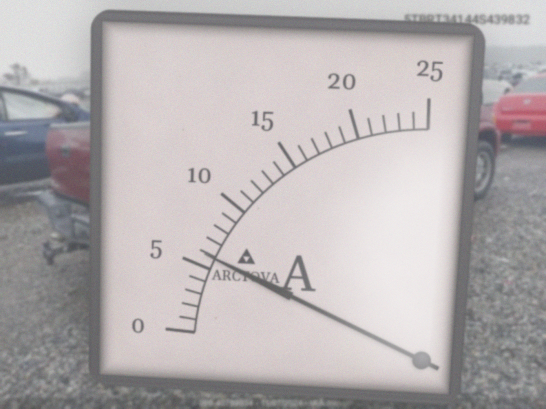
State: 6A
